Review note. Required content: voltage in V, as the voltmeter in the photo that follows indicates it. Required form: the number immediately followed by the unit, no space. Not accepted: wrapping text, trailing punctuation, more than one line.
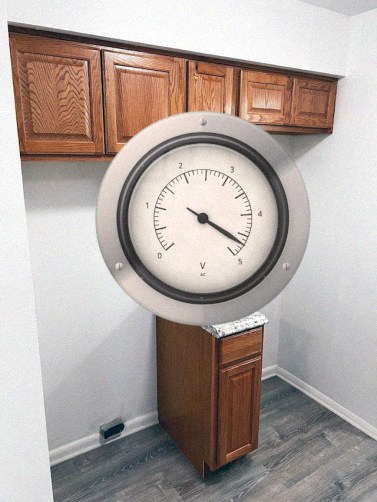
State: 4.7V
